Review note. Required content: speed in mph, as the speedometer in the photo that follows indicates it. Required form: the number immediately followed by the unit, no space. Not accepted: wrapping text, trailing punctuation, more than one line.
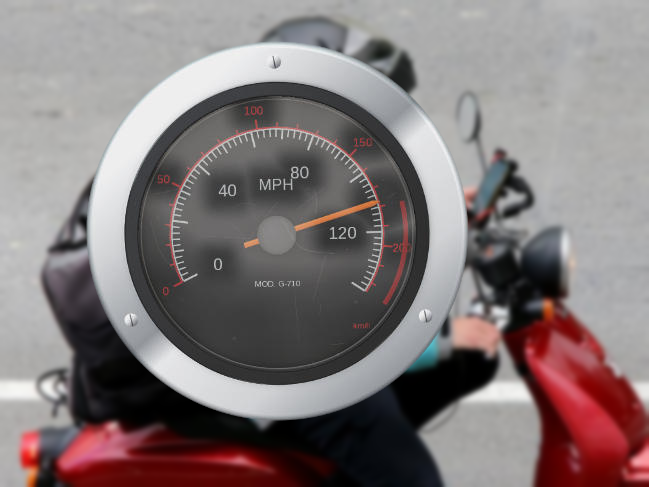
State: 110mph
